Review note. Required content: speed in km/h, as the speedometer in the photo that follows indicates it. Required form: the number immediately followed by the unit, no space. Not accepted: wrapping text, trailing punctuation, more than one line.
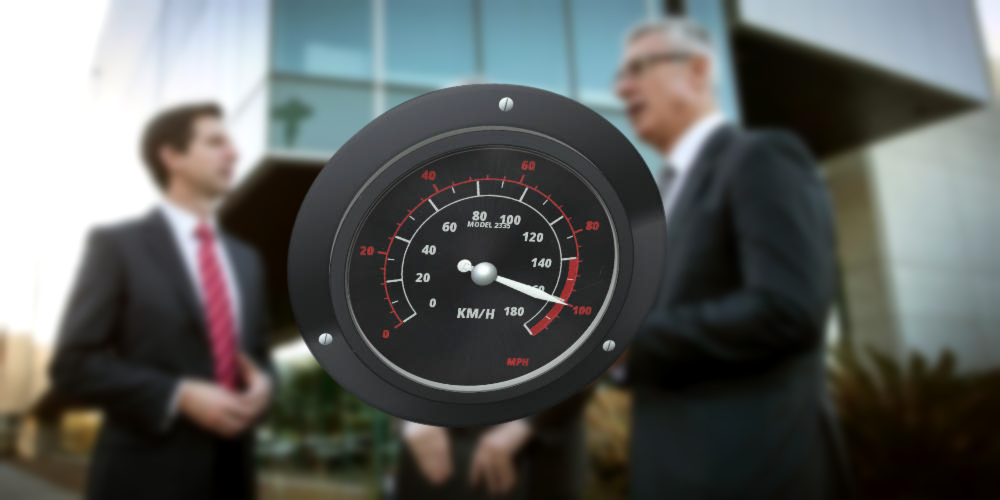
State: 160km/h
